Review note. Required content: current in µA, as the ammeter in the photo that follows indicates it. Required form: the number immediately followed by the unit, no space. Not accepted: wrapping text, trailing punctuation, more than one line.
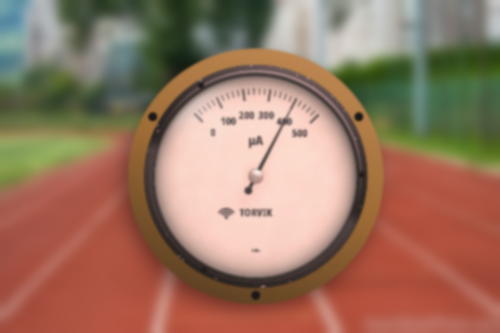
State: 400µA
